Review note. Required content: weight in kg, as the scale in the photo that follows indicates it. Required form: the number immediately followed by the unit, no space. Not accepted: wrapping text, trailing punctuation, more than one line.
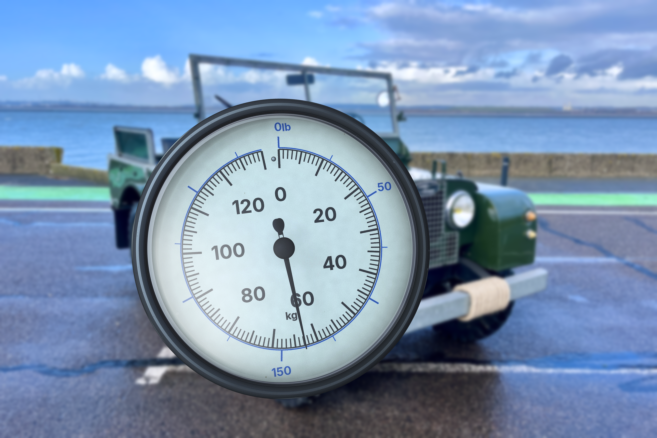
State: 63kg
